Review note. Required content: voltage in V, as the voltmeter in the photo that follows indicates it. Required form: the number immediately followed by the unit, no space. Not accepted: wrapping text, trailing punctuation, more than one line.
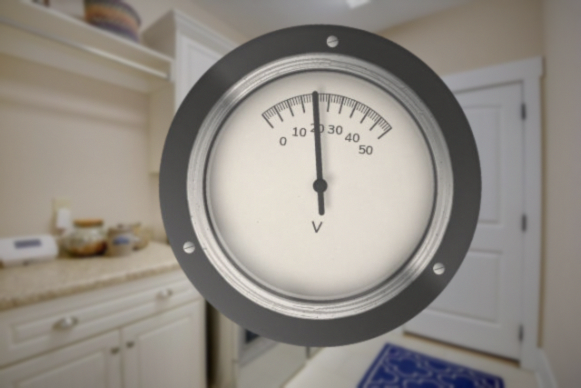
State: 20V
